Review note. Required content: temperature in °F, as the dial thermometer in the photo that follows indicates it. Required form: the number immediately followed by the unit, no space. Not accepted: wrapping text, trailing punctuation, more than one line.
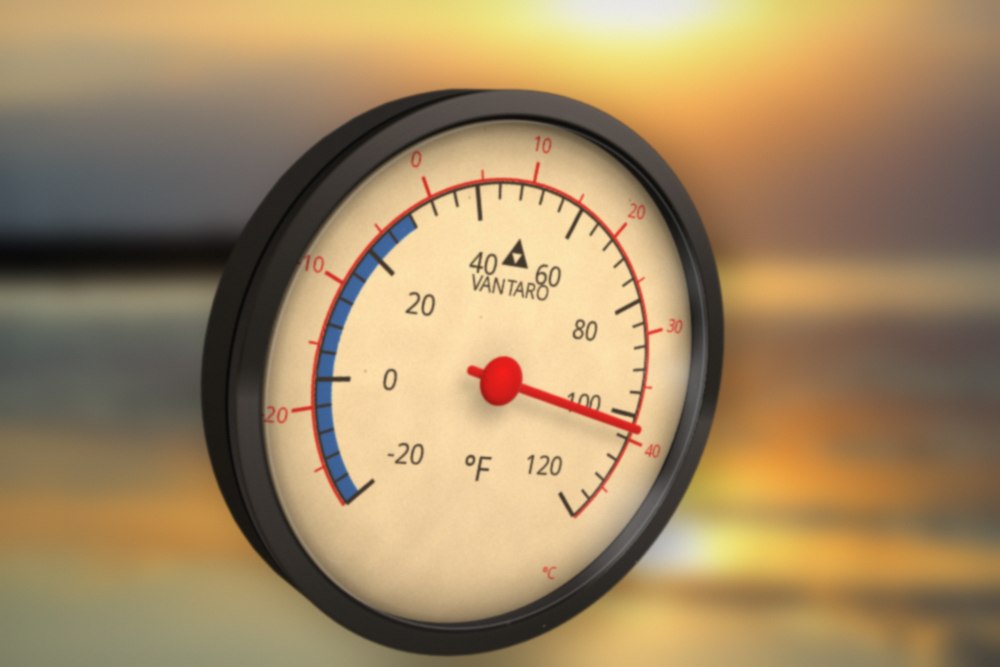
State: 102°F
